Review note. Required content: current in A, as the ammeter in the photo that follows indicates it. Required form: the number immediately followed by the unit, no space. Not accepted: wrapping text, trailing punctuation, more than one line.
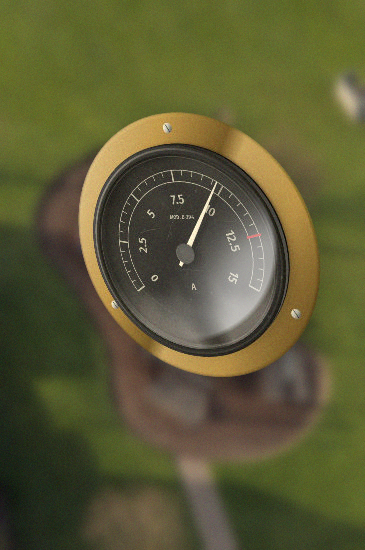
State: 9.75A
